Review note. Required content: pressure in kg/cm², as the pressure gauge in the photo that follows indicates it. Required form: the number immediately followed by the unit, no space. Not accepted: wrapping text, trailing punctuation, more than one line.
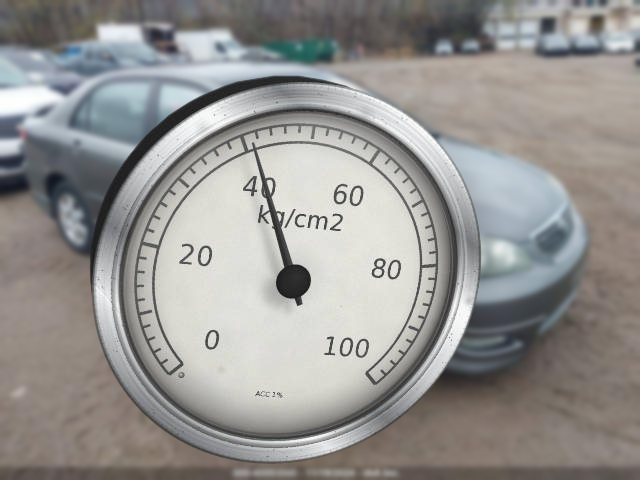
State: 41kg/cm²
